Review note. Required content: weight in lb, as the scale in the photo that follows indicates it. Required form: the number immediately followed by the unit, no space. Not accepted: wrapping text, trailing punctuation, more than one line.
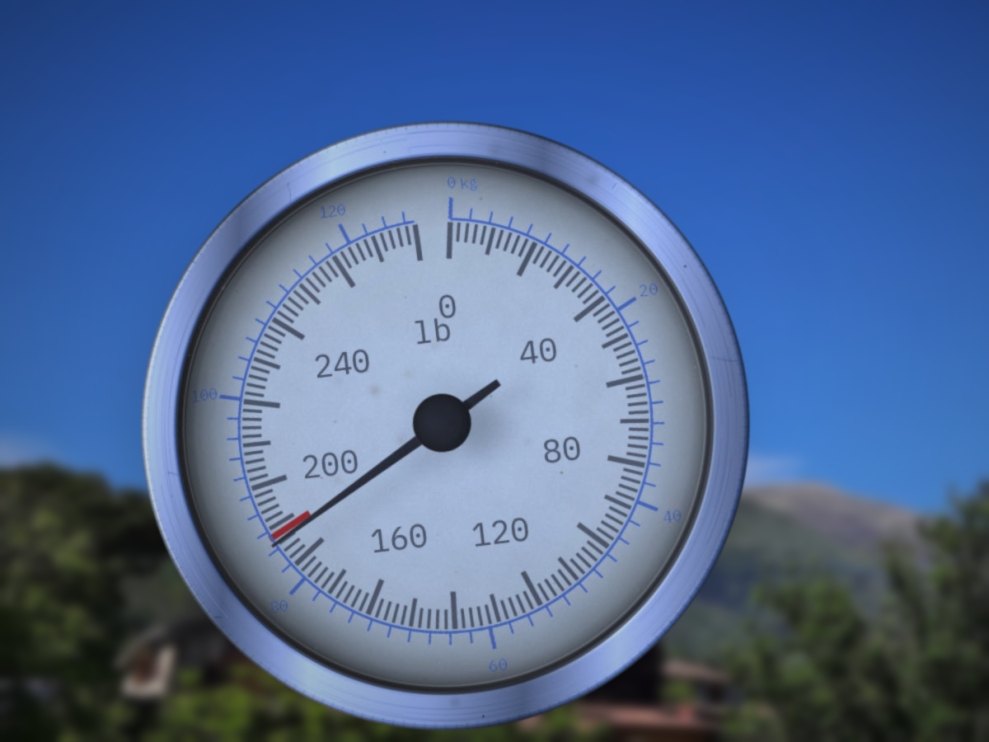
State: 186lb
